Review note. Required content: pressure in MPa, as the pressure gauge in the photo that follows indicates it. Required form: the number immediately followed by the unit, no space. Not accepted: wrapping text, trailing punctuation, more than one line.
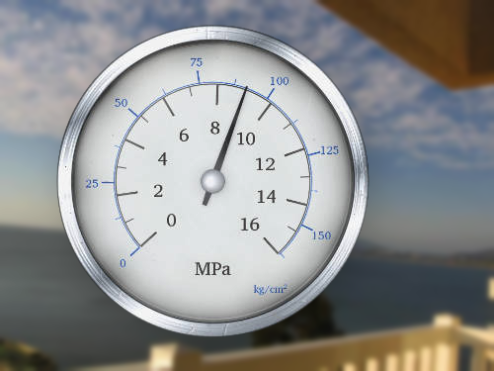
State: 9MPa
